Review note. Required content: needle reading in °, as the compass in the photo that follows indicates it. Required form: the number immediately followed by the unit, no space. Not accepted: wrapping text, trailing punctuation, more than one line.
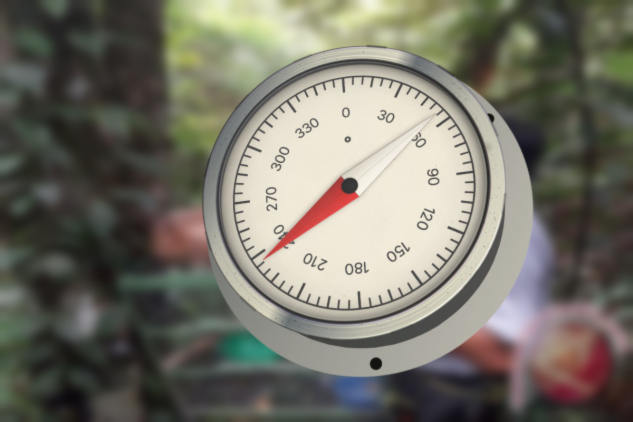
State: 235°
